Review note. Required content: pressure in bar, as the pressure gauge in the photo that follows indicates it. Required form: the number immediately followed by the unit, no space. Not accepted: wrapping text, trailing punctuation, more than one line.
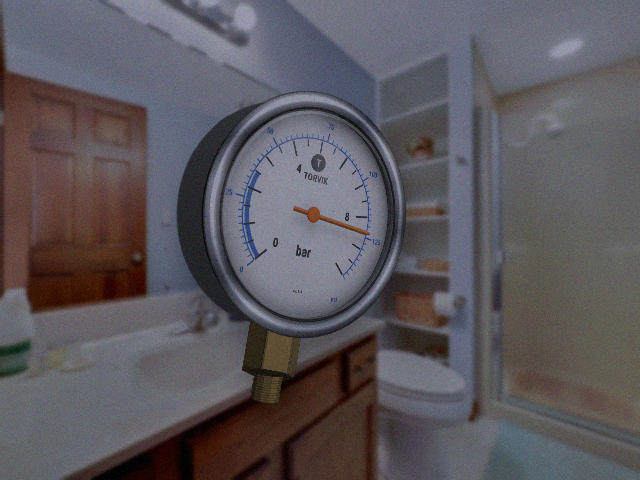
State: 8.5bar
